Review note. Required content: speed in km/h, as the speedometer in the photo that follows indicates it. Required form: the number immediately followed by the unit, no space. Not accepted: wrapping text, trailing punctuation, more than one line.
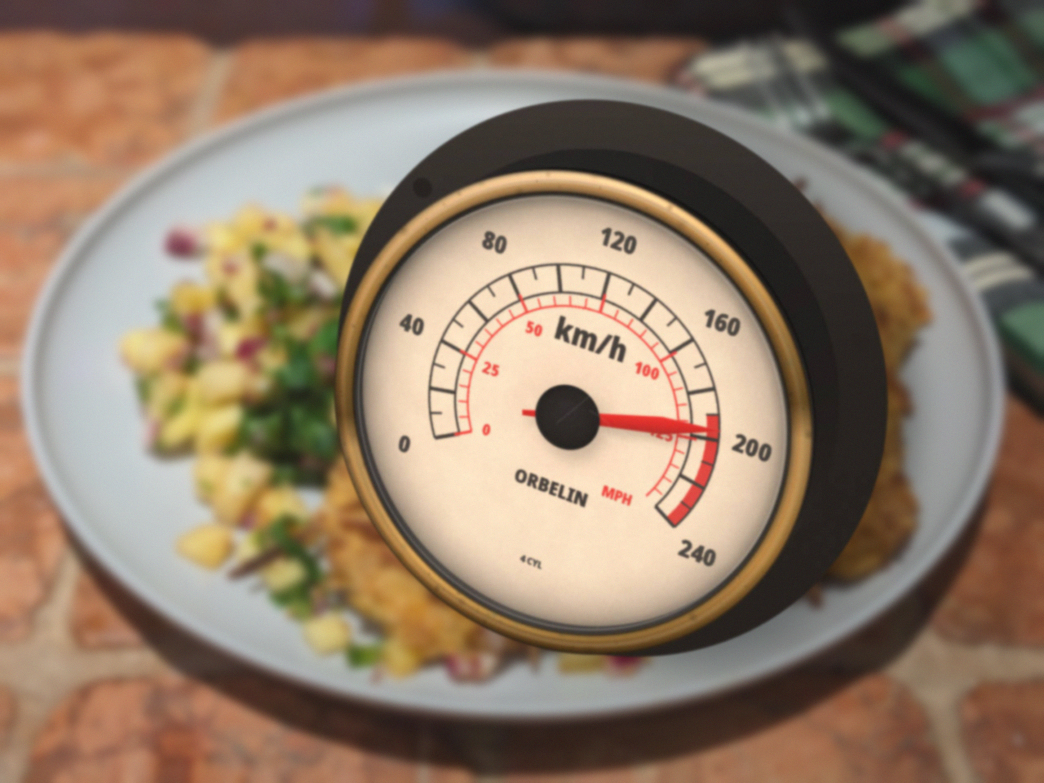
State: 195km/h
